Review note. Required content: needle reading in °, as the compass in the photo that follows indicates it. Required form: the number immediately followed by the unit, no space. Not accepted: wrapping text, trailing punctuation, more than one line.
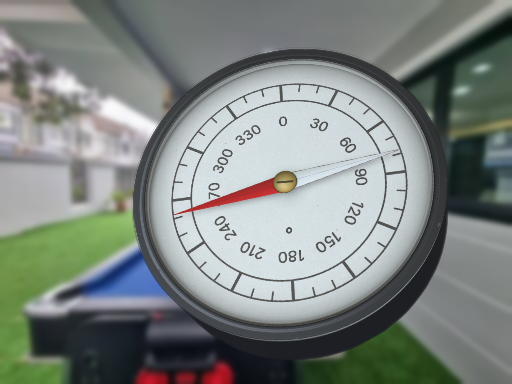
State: 260°
